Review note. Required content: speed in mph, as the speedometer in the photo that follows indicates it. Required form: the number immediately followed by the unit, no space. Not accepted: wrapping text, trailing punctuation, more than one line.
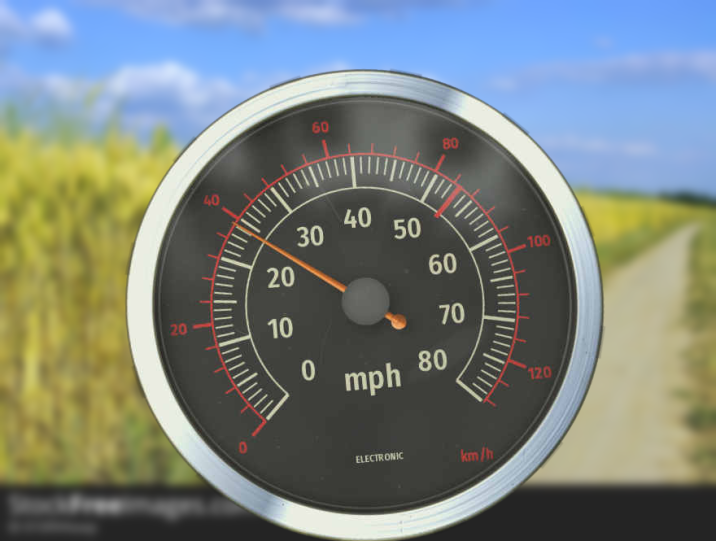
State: 24mph
